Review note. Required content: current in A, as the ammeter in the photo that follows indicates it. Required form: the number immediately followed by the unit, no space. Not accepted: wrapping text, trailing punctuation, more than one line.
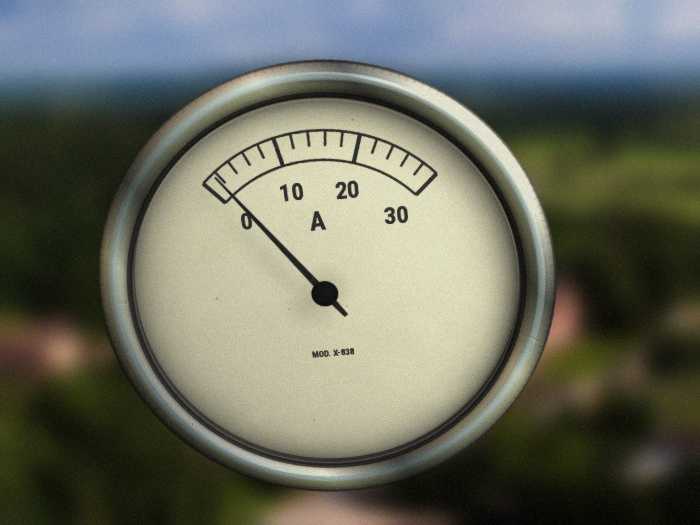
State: 2A
